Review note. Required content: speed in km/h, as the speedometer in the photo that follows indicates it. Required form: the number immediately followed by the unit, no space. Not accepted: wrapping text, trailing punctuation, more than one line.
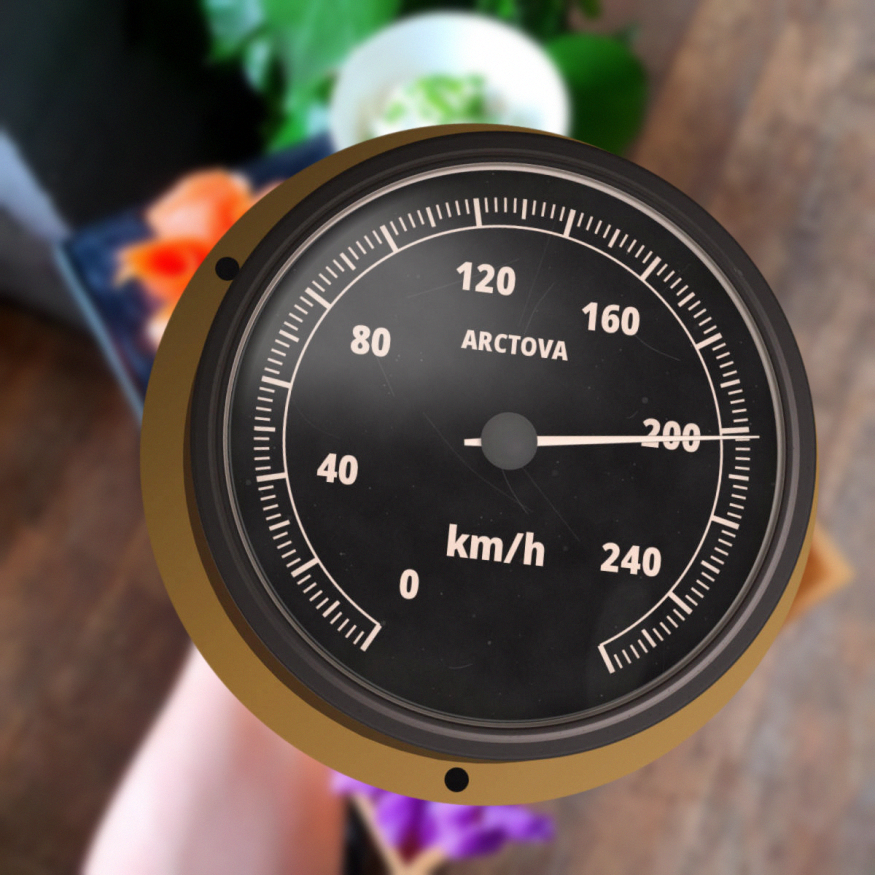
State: 202km/h
